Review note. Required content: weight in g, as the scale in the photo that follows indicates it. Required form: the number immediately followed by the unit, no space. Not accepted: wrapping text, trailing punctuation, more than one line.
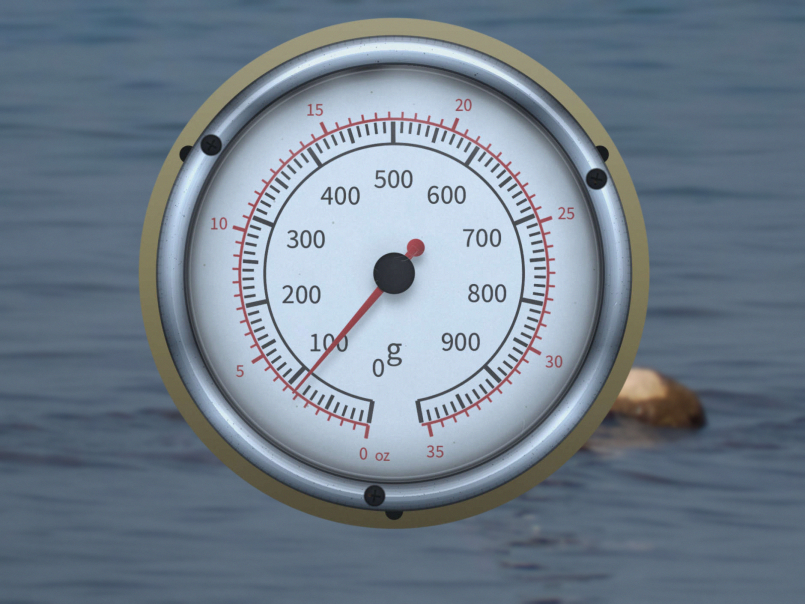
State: 90g
